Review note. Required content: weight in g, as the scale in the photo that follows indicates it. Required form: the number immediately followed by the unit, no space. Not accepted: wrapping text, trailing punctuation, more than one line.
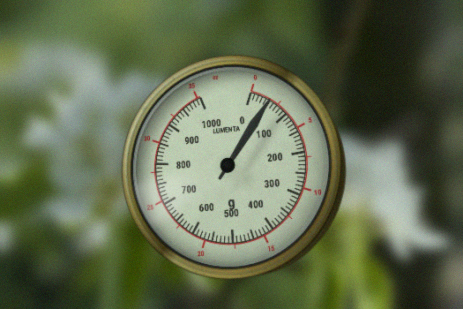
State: 50g
